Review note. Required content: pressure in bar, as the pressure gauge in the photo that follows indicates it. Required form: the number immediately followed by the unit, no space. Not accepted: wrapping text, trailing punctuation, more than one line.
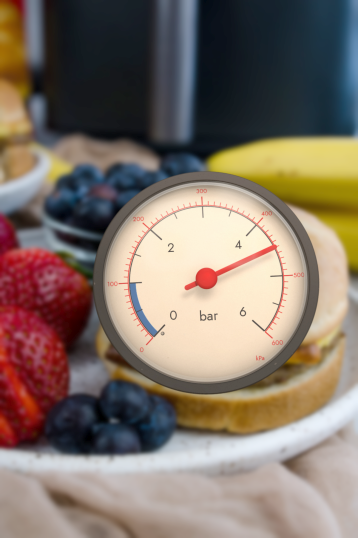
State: 4.5bar
